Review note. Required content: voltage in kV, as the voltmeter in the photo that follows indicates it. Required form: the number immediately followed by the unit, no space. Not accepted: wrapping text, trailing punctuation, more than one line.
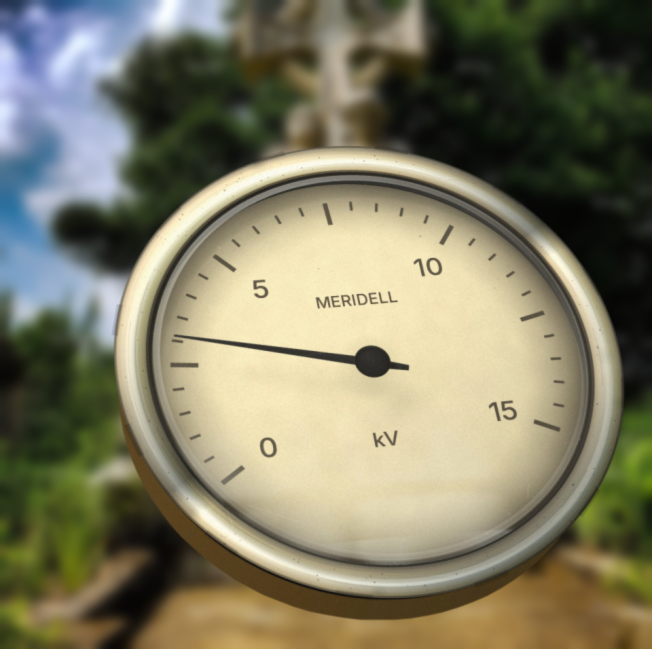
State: 3kV
